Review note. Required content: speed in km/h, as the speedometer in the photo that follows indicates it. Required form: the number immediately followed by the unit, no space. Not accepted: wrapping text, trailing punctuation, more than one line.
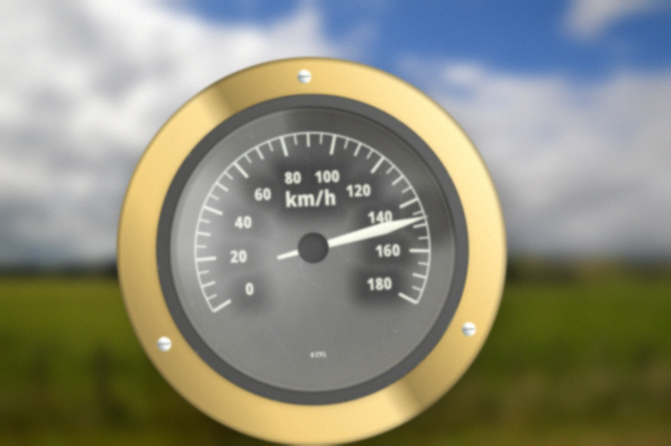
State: 147.5km/h
